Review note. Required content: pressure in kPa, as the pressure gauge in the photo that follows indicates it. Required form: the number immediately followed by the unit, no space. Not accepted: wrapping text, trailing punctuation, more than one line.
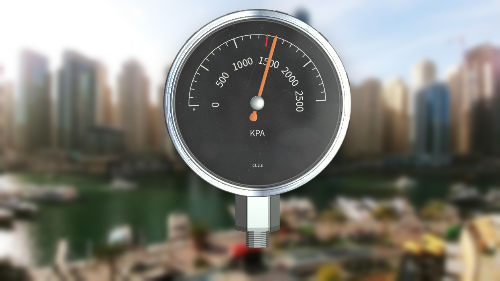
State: 1500kPa
